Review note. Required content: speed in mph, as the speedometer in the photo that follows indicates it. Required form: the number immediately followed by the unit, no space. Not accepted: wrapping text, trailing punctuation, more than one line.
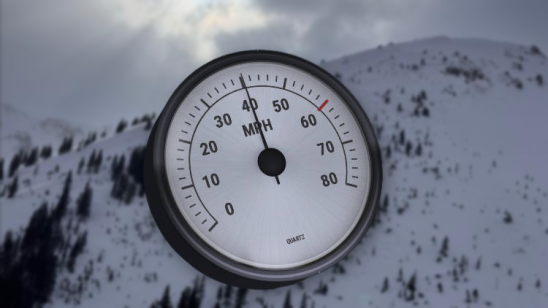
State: 40mph
